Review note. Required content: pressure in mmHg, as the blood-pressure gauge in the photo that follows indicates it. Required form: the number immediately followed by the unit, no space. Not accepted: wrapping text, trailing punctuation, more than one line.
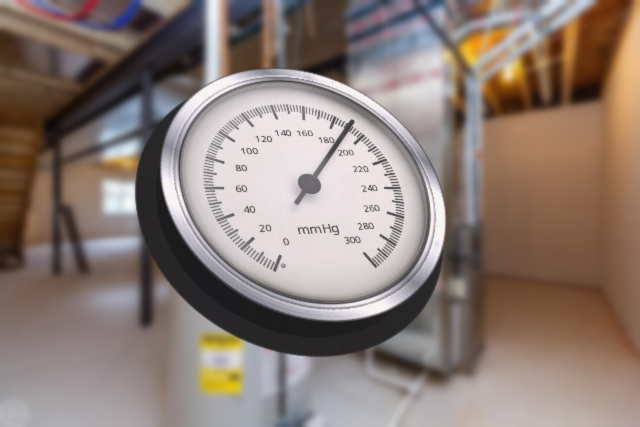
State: 190mmHg
